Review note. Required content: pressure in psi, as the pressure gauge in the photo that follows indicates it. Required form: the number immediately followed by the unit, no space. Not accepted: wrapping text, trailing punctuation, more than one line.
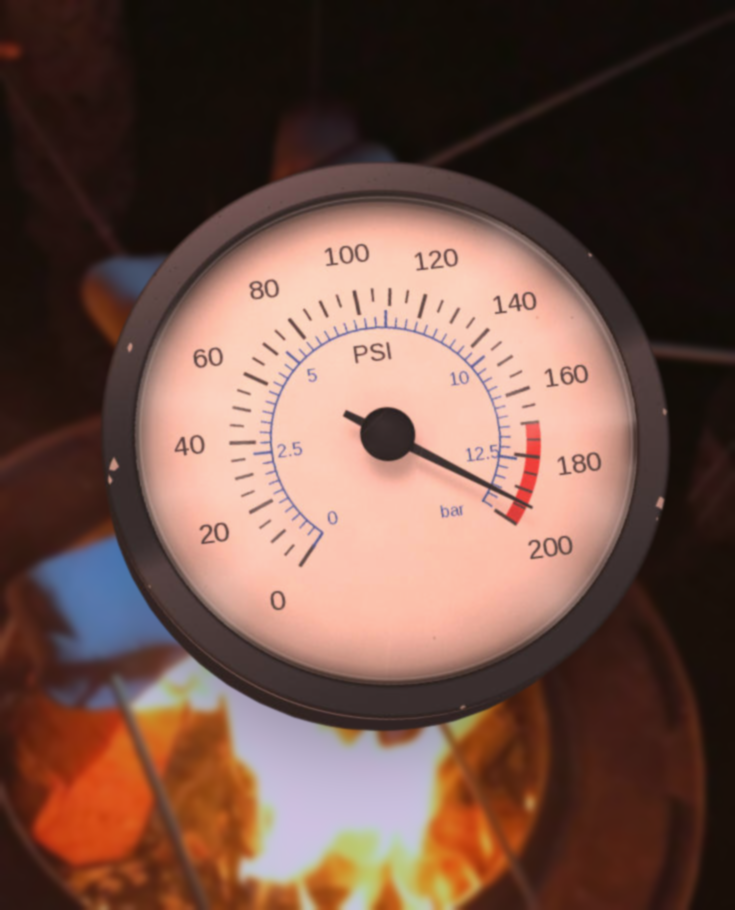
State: 195psi
